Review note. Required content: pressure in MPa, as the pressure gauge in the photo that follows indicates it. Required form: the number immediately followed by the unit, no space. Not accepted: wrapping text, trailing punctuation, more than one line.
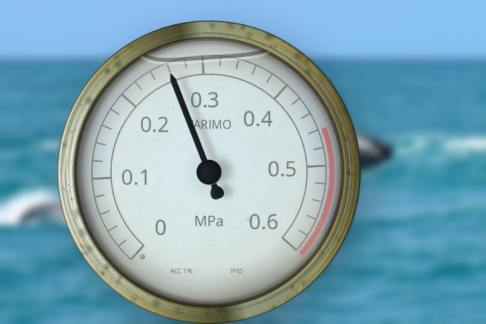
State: 0.26MPa
